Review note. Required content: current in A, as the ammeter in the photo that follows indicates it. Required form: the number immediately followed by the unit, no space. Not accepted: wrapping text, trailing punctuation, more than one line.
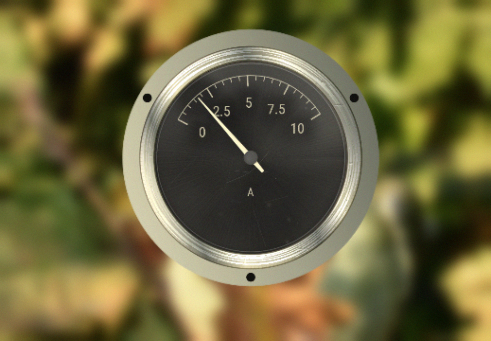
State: 1.75A
